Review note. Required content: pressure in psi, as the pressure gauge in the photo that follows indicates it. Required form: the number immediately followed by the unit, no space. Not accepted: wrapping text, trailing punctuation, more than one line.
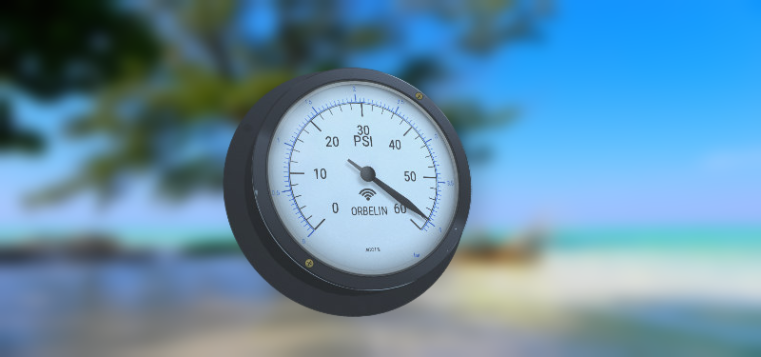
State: 58psi
